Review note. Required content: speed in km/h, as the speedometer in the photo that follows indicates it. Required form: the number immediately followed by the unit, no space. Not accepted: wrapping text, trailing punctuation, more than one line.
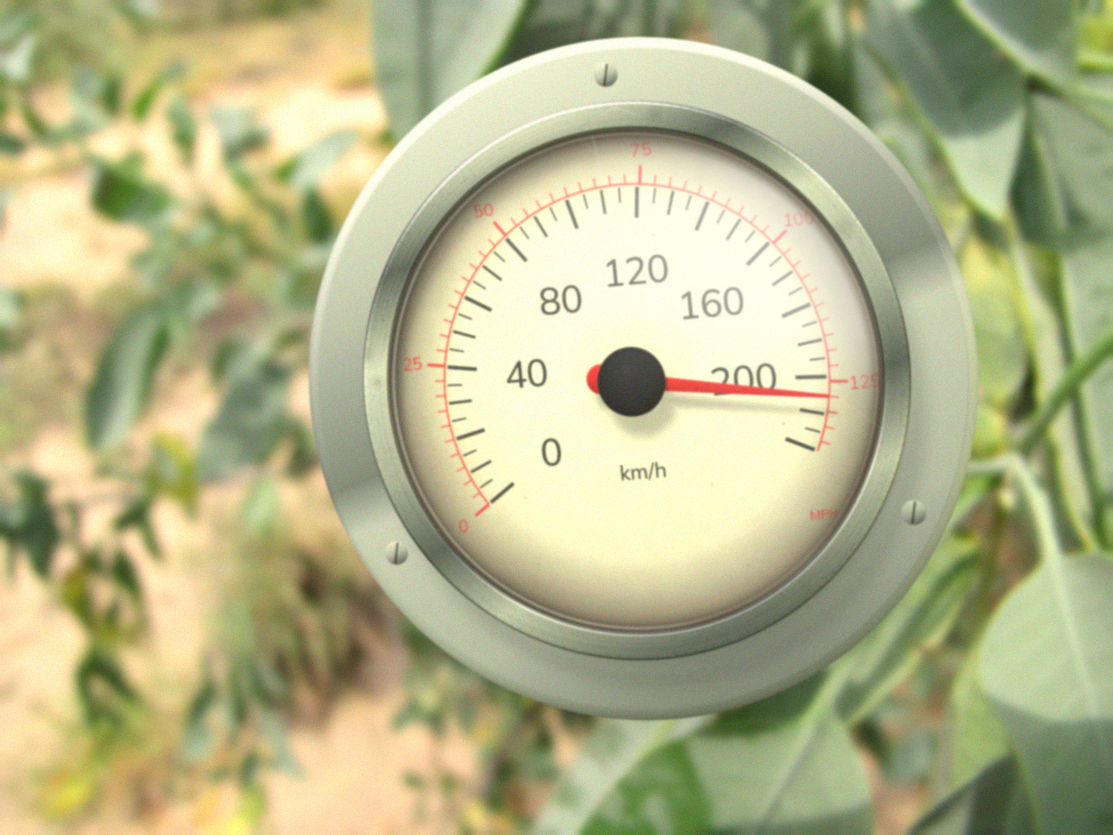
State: 205km/h
